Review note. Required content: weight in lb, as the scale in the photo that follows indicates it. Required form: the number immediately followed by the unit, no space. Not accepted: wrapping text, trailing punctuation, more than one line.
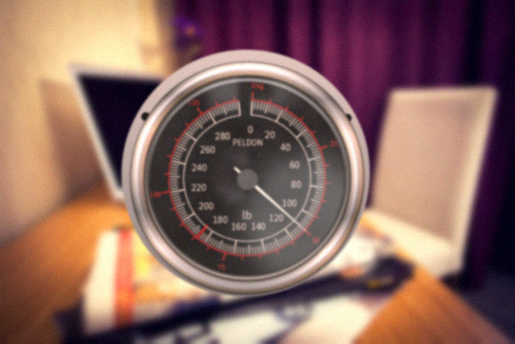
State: 110lb
